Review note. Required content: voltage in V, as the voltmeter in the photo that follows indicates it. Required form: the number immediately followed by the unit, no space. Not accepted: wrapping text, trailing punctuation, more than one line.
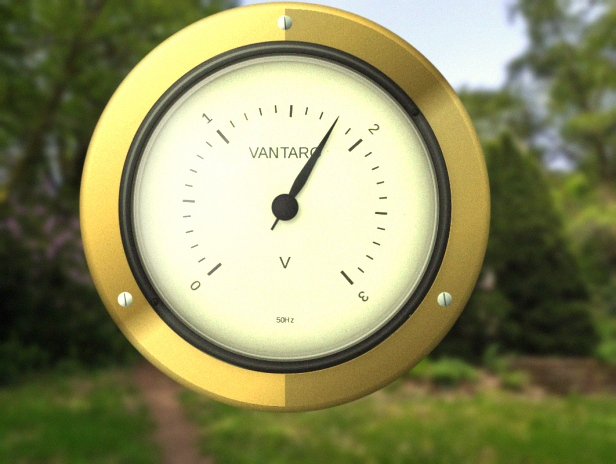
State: 1.8V
